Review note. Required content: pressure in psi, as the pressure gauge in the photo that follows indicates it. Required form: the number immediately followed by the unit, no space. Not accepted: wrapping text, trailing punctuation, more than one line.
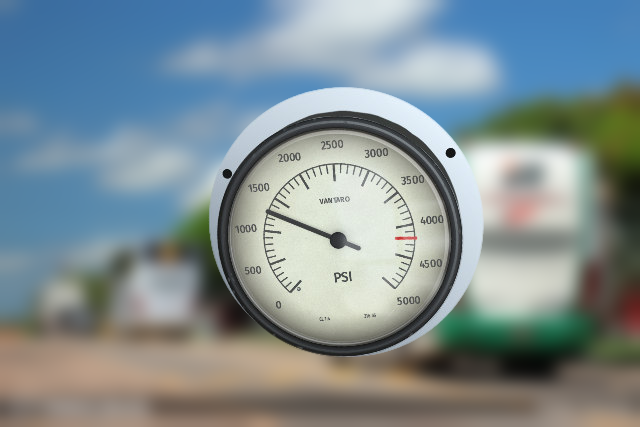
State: 1300psi
